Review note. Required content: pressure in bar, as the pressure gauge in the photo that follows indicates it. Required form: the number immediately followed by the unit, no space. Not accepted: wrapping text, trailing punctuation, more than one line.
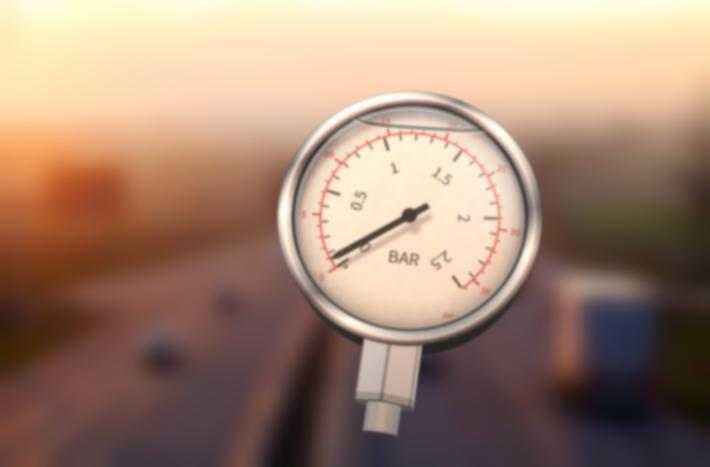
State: 0.05bar
